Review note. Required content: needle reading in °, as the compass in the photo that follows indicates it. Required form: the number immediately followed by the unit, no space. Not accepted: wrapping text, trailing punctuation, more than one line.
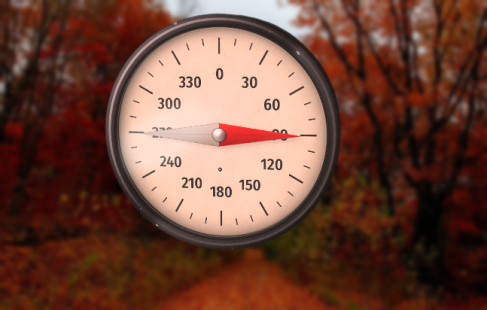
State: 90°
